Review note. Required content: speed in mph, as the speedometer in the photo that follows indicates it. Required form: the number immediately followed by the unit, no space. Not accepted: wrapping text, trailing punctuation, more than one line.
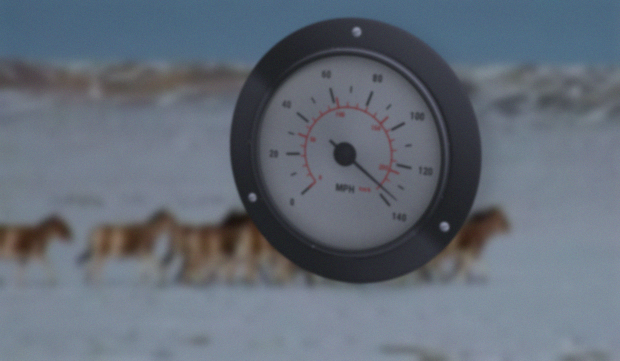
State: 135mph
